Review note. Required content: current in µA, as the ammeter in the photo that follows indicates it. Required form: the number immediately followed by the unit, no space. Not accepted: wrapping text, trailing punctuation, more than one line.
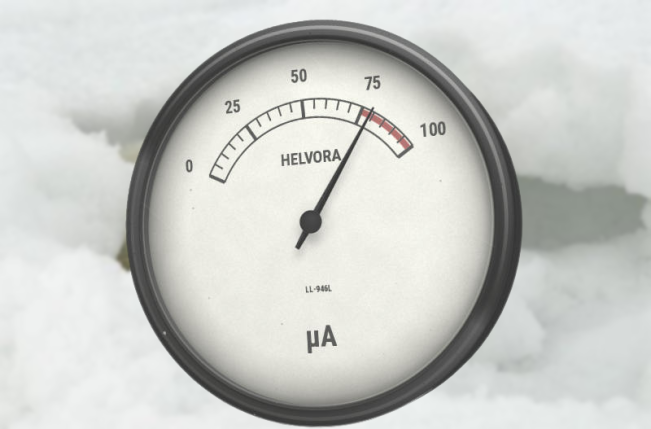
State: 80µA
